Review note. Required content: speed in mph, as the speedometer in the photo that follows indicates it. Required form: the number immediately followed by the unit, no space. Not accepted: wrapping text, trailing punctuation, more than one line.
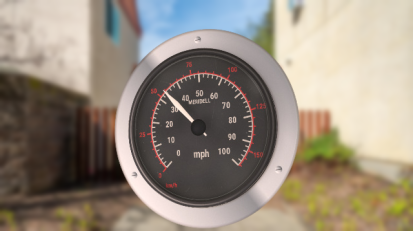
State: 34mph
